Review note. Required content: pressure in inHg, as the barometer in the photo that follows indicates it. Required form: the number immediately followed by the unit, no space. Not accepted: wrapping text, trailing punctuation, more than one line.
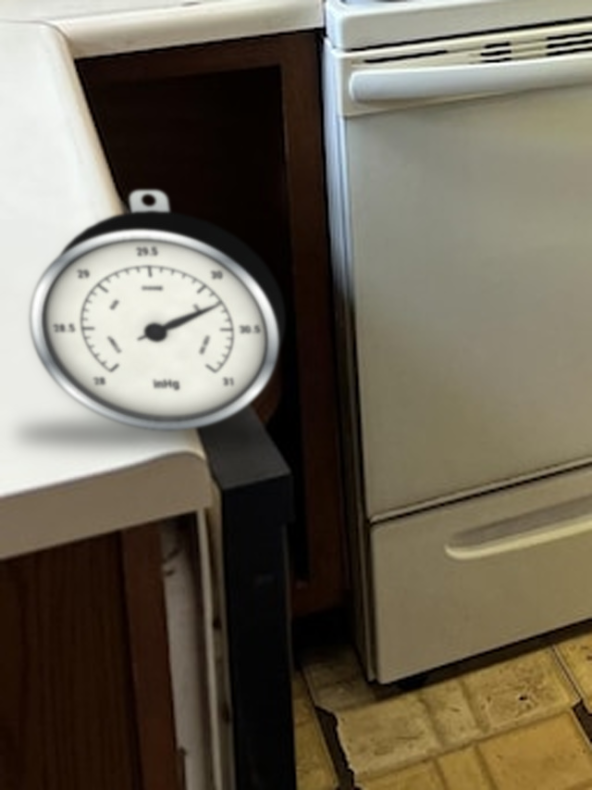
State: 30.2inHg
